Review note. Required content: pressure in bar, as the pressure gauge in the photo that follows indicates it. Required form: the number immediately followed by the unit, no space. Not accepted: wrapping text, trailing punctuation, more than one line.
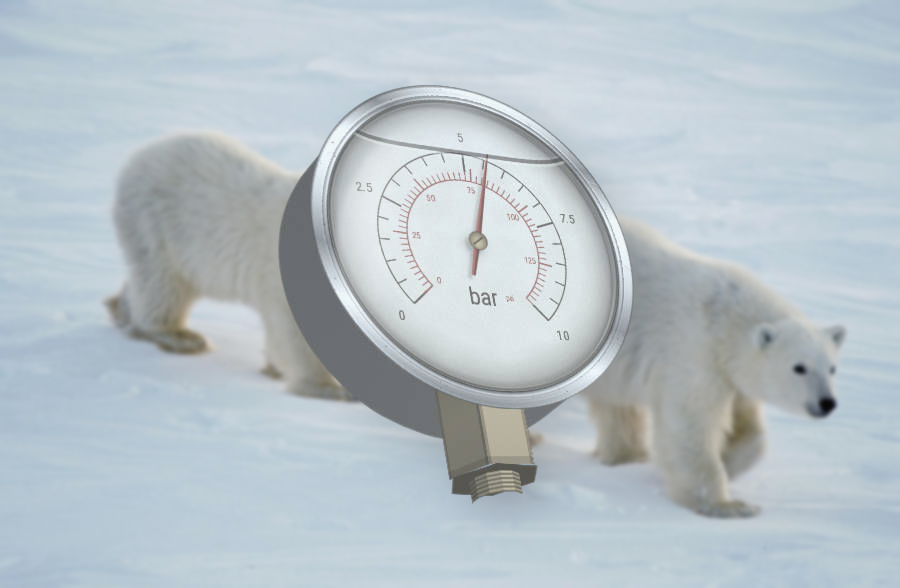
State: 5.5bar
